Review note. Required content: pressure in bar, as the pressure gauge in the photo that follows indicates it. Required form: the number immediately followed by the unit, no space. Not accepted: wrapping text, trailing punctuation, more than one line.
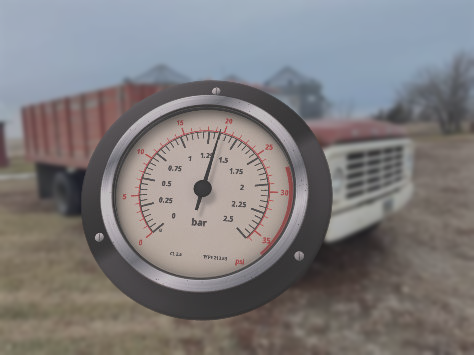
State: 1.35bar
